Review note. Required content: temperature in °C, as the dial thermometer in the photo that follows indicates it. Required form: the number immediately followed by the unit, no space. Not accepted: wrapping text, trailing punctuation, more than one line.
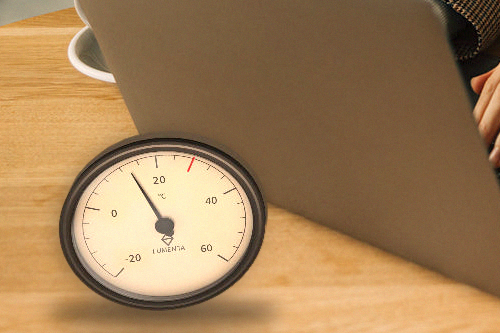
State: 14°C
